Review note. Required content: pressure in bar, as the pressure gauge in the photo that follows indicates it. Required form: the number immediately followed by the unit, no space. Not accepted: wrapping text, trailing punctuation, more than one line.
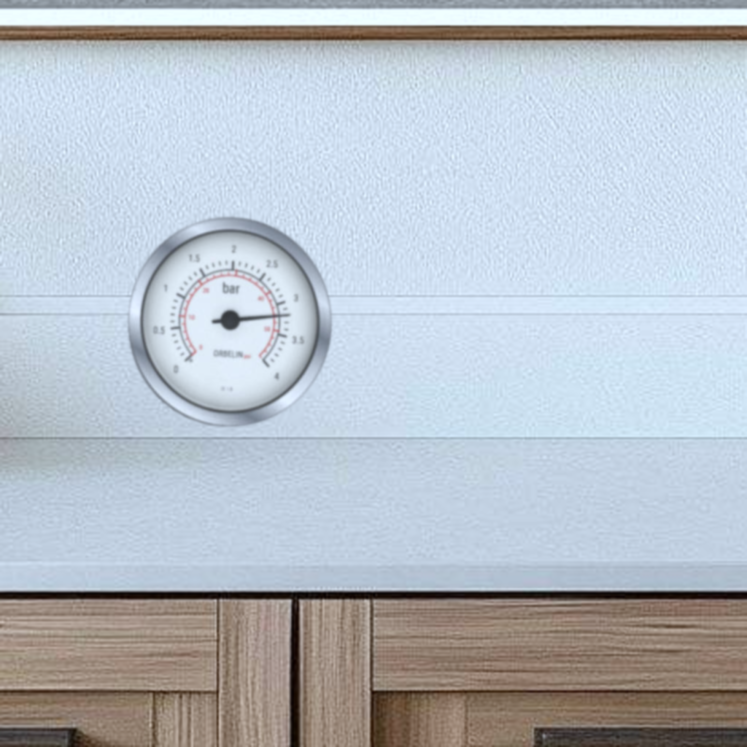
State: 3.2bar
